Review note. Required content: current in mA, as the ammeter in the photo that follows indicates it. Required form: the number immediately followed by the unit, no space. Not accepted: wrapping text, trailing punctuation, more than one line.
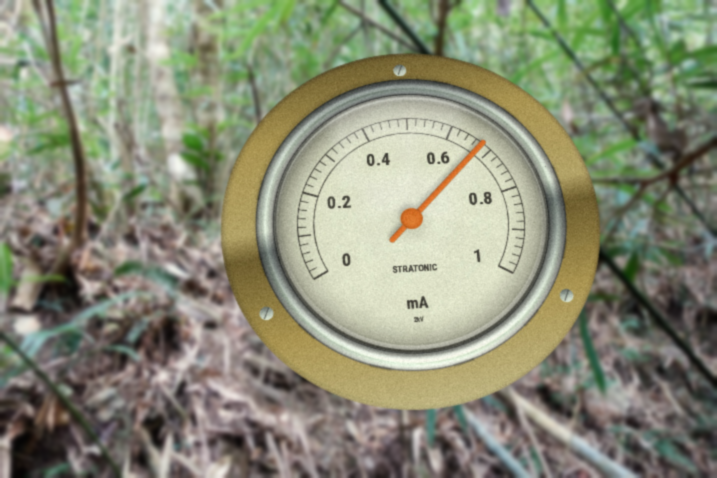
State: 0.68mA
